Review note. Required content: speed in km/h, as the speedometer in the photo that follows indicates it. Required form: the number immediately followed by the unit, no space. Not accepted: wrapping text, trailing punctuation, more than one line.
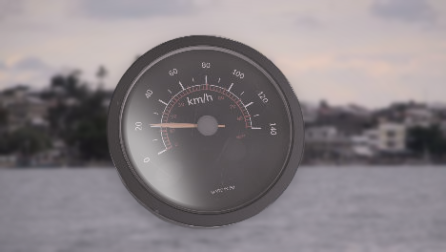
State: 20km/h
